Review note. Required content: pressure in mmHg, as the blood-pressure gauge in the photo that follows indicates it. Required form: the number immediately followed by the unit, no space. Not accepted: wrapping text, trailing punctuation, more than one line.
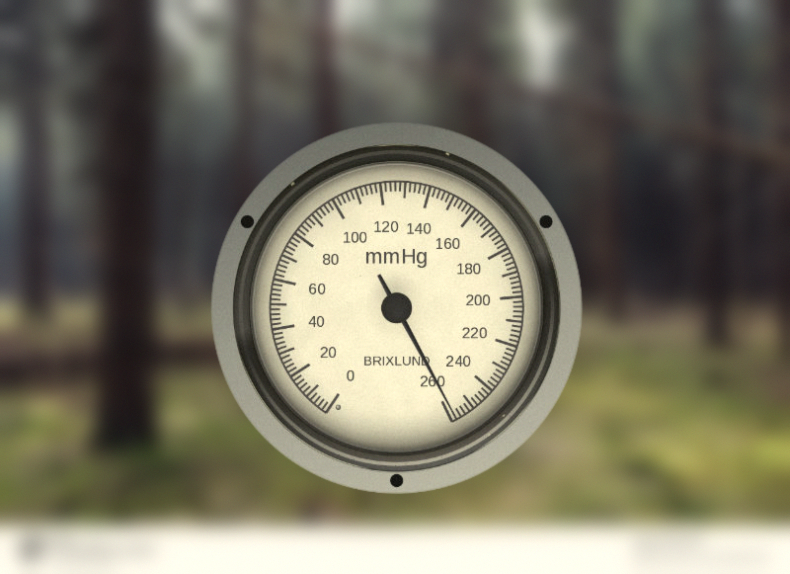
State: 258mmHg
